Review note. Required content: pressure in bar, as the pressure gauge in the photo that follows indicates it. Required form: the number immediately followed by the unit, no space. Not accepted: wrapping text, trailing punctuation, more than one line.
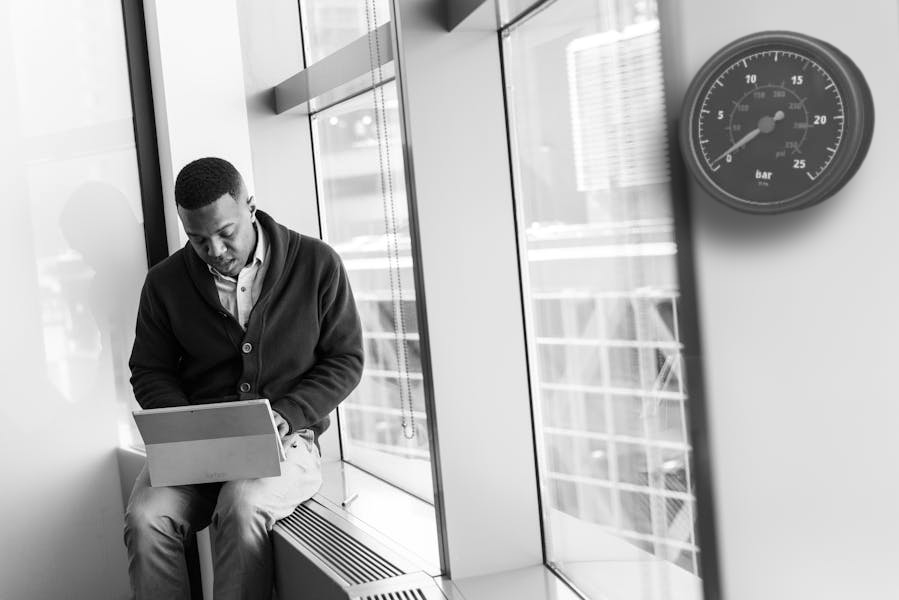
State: 0.5bar
